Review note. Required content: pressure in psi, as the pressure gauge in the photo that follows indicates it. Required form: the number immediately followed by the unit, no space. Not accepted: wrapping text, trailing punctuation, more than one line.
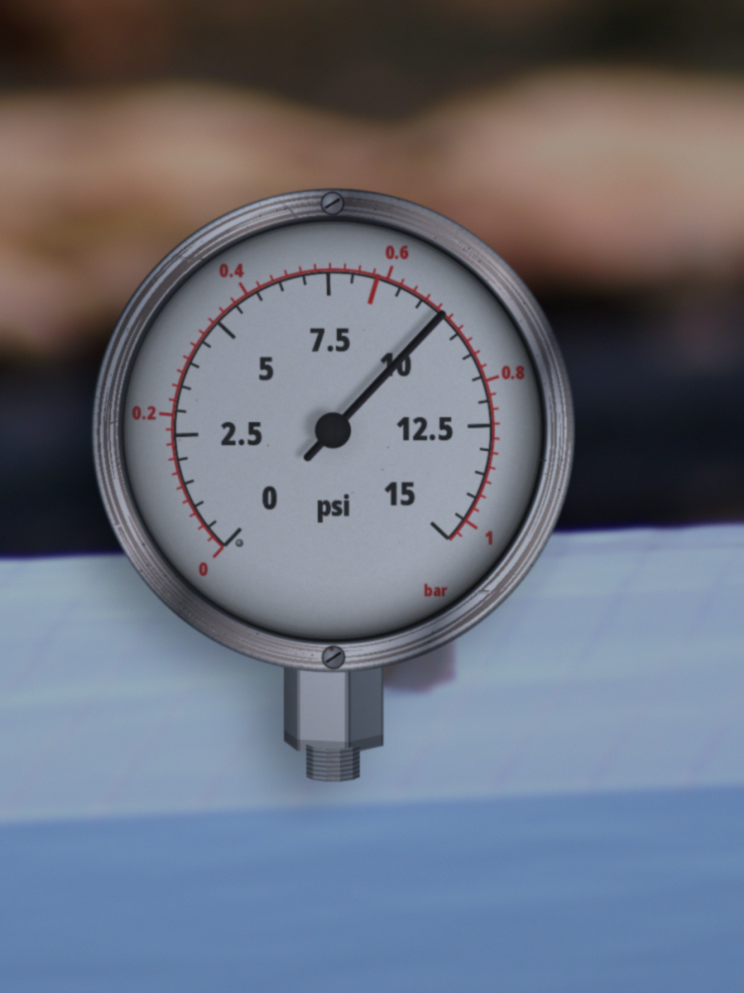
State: 10psi
